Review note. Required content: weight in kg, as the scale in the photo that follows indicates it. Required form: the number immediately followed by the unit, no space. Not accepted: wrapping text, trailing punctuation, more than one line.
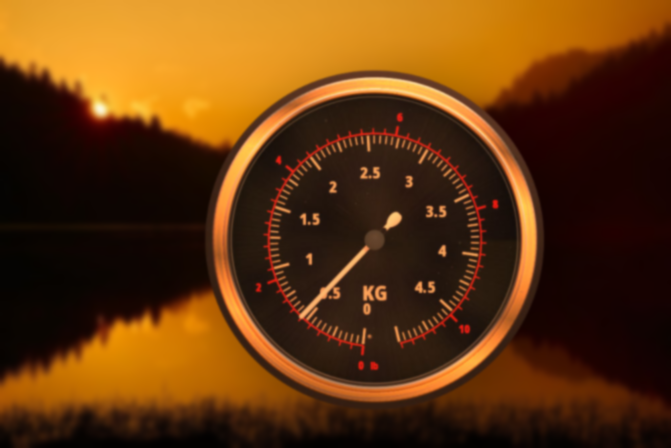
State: 0.55kg
